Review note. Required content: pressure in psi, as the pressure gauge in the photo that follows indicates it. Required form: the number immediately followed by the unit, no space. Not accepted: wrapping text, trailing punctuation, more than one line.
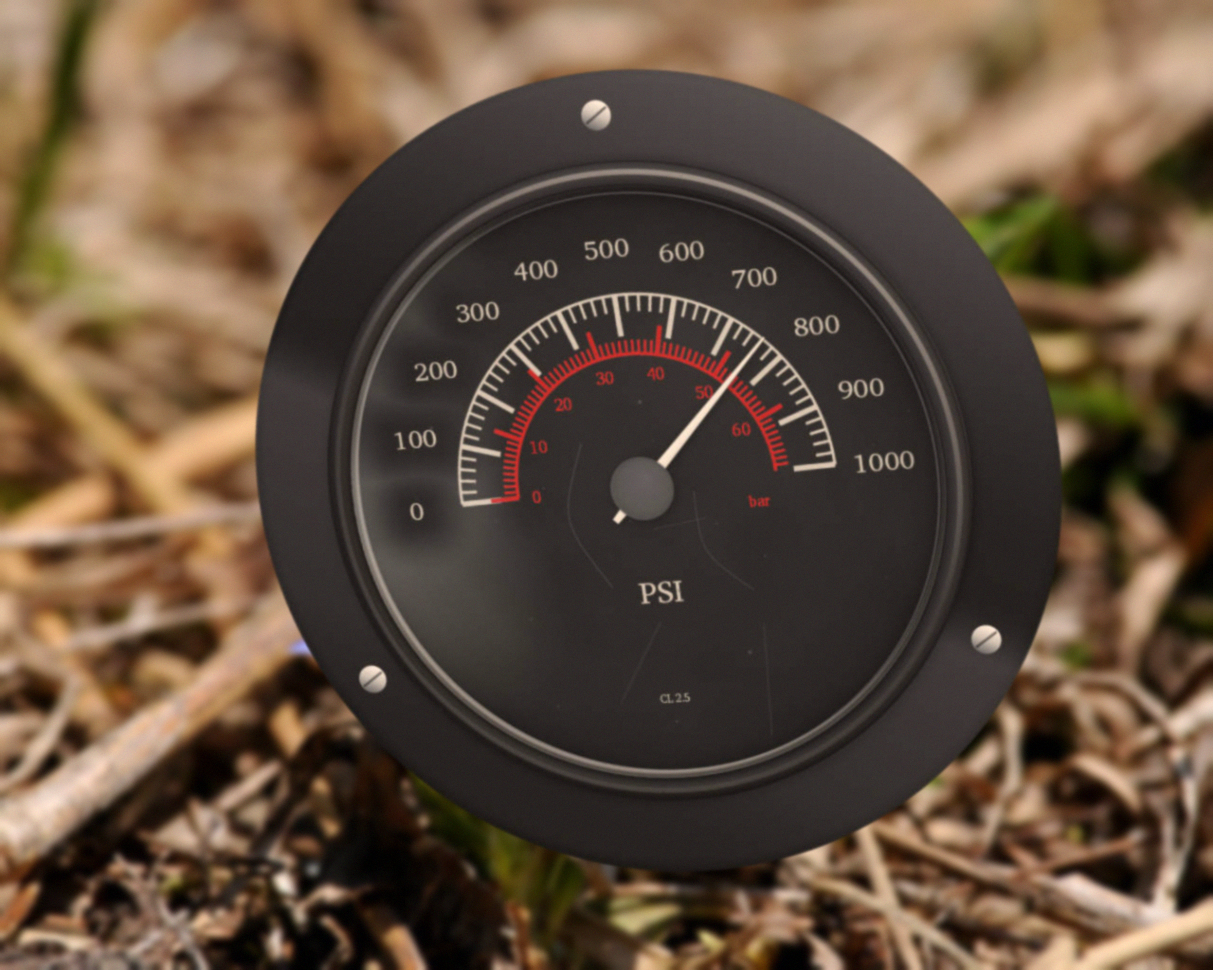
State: 760psi
